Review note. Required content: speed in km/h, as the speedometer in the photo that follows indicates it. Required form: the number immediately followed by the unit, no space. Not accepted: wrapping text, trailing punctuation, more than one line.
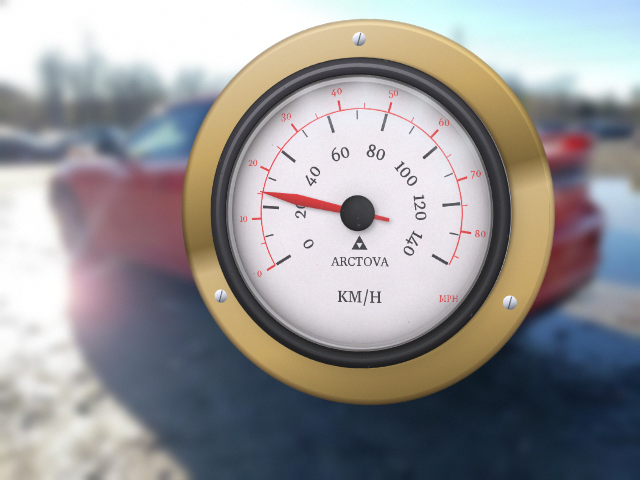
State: 25km/h
